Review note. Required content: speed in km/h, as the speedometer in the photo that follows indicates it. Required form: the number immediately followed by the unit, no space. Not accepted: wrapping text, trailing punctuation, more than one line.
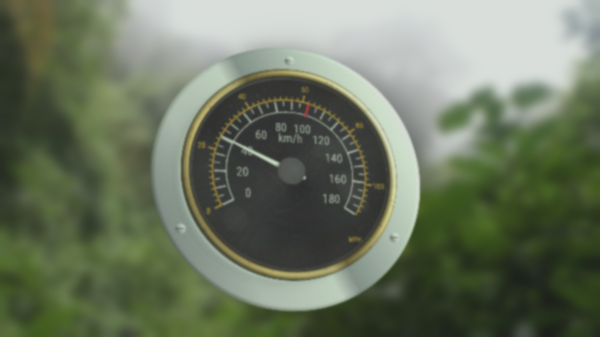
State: 40km/h
